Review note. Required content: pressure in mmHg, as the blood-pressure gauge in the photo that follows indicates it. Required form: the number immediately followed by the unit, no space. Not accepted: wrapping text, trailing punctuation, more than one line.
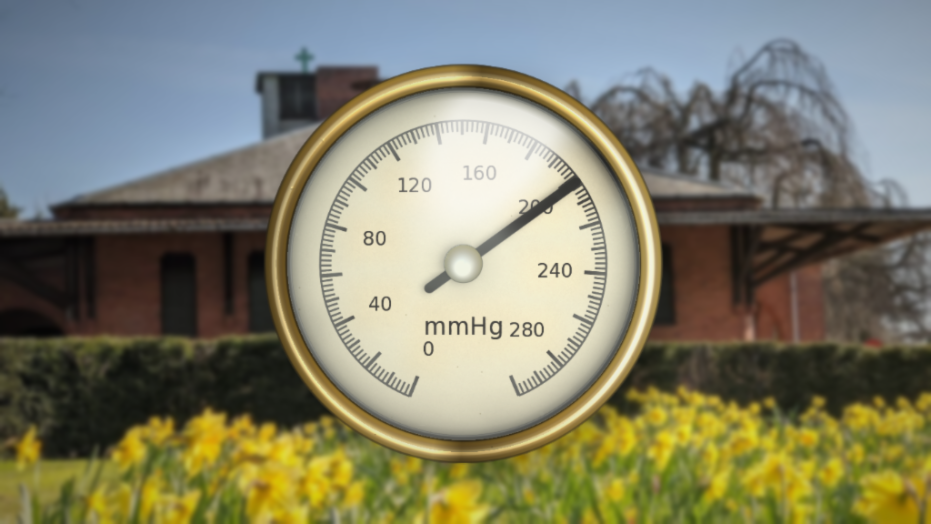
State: 202mmHg
